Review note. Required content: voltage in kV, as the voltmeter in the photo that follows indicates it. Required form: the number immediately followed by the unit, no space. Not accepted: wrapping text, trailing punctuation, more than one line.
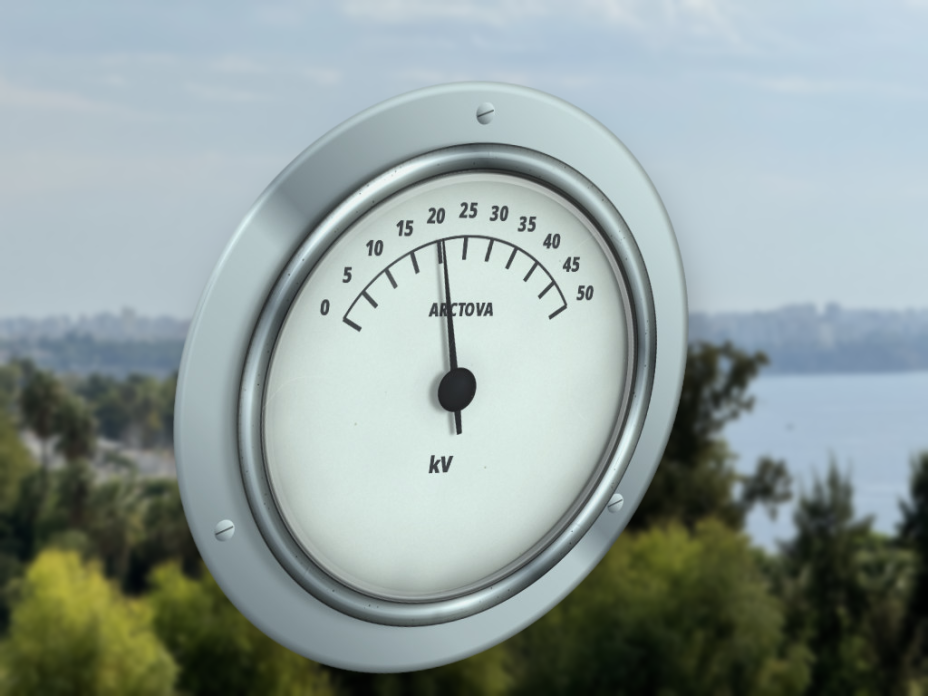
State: 20kV
